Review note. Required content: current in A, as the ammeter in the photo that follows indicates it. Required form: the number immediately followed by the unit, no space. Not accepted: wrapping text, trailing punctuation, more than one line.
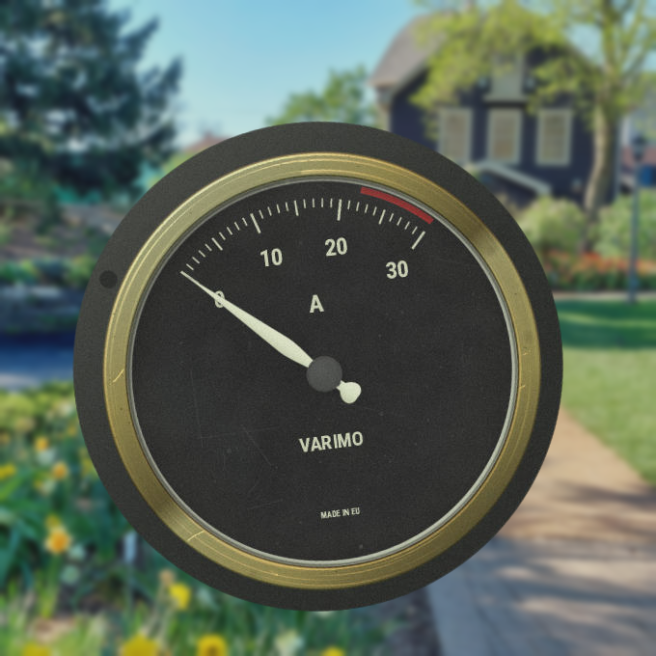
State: 0A
